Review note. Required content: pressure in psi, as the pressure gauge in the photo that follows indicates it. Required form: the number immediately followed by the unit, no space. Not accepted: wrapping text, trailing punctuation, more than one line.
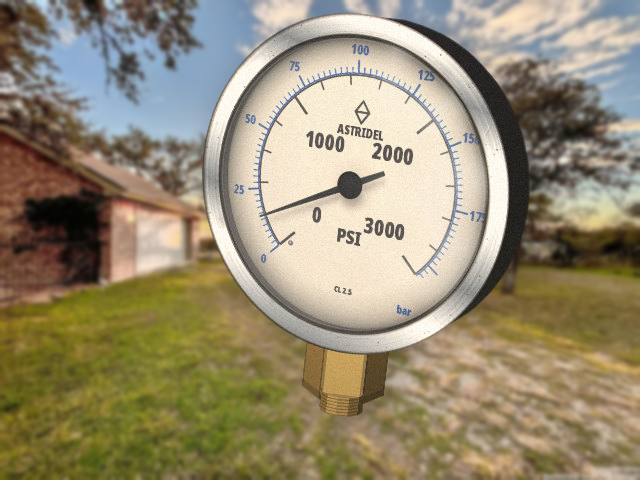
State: 200psi
